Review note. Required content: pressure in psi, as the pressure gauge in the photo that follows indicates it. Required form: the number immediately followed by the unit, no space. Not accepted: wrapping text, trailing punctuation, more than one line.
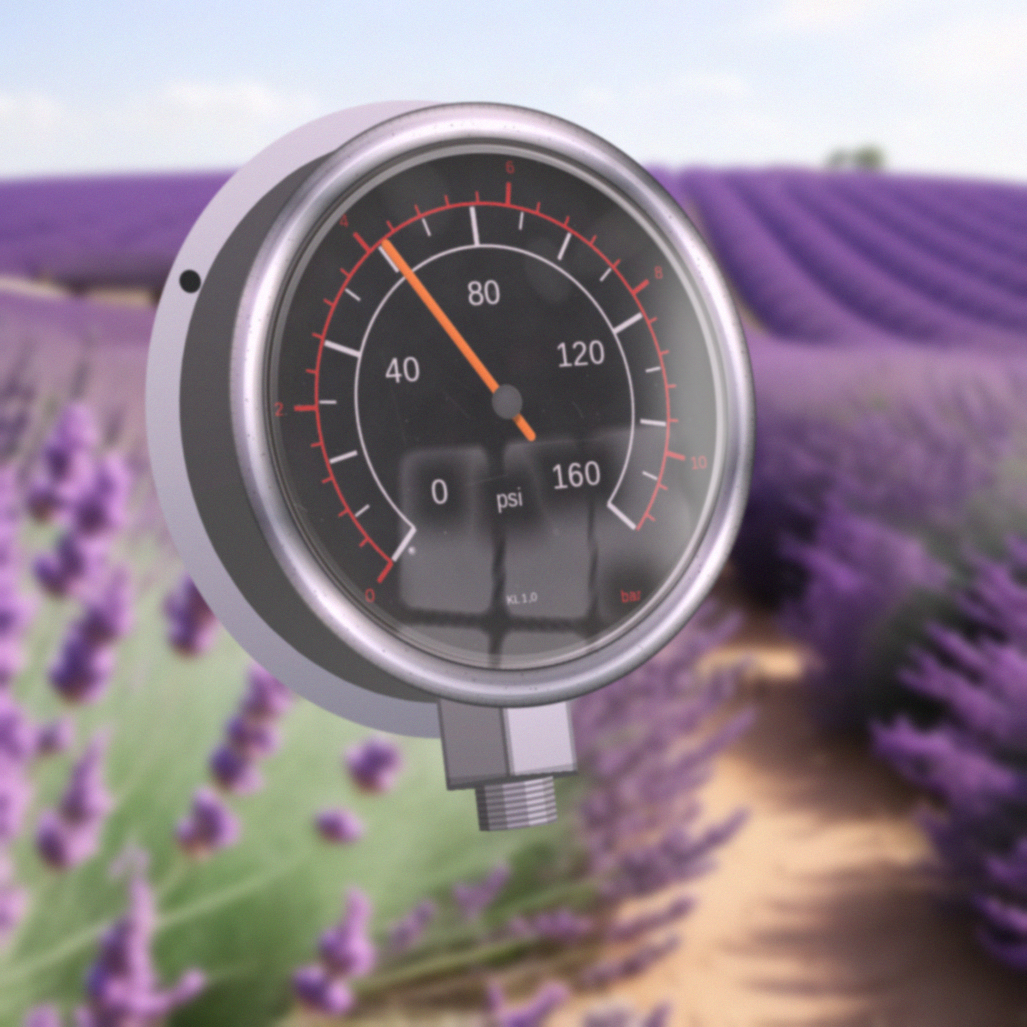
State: 60psi
